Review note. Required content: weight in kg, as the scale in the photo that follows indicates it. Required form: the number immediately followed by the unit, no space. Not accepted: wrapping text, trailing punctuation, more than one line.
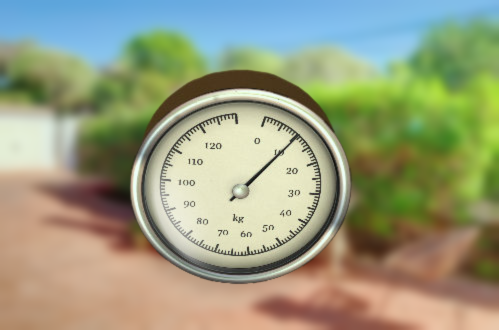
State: 10kg
